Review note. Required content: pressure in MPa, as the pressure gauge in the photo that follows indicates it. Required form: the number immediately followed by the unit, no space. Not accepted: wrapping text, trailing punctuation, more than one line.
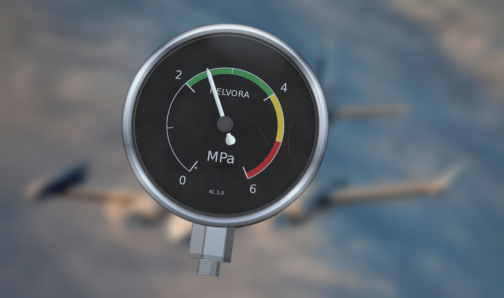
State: 2.5MPa
